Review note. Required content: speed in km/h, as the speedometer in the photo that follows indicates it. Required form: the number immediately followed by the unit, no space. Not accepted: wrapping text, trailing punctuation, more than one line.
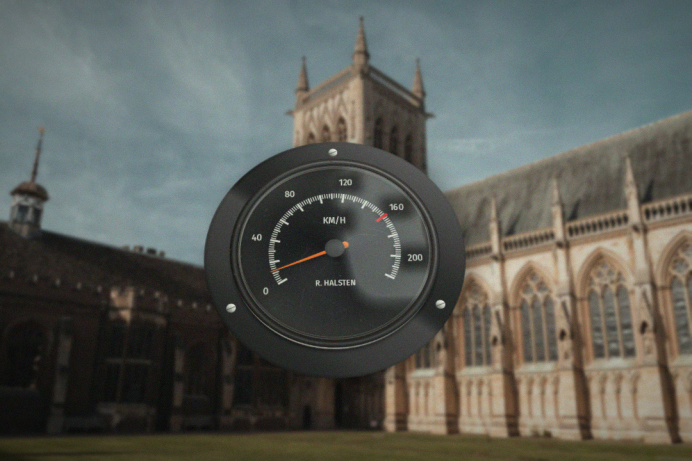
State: 10km/h
